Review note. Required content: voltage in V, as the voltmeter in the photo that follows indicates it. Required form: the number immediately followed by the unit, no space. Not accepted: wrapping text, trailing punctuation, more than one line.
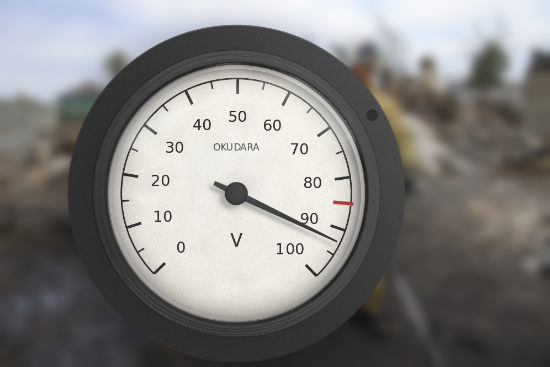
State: 92.5V
